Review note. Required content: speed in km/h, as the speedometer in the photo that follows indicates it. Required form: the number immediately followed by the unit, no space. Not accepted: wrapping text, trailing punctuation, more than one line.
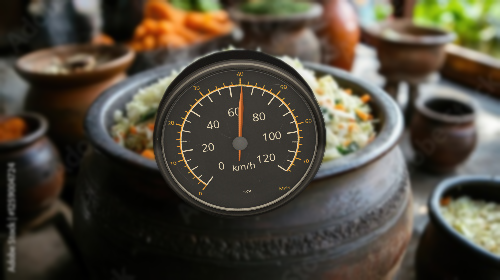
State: 65km/h
